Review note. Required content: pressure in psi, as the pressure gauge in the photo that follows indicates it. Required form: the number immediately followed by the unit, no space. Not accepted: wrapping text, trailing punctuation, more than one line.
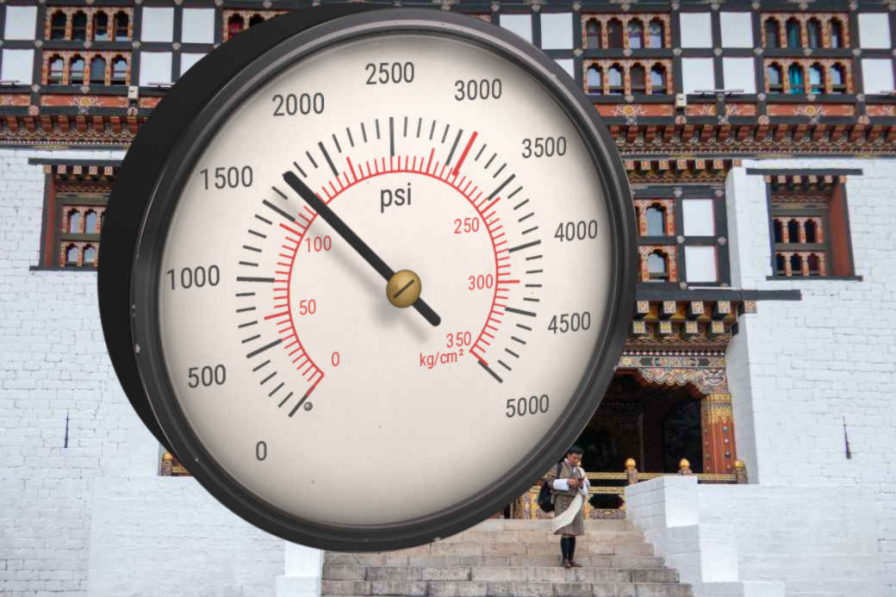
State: 1700psi
